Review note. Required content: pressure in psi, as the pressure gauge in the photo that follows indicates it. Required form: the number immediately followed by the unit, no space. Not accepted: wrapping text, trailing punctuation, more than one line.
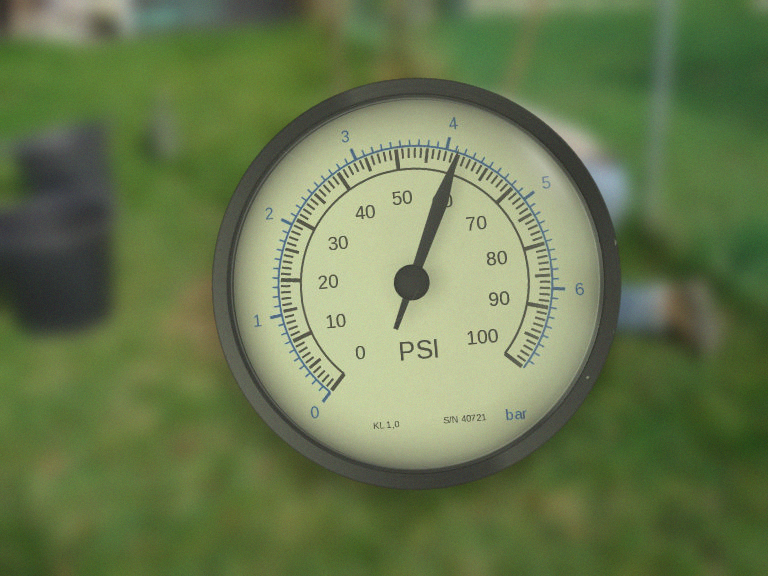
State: 60psi
